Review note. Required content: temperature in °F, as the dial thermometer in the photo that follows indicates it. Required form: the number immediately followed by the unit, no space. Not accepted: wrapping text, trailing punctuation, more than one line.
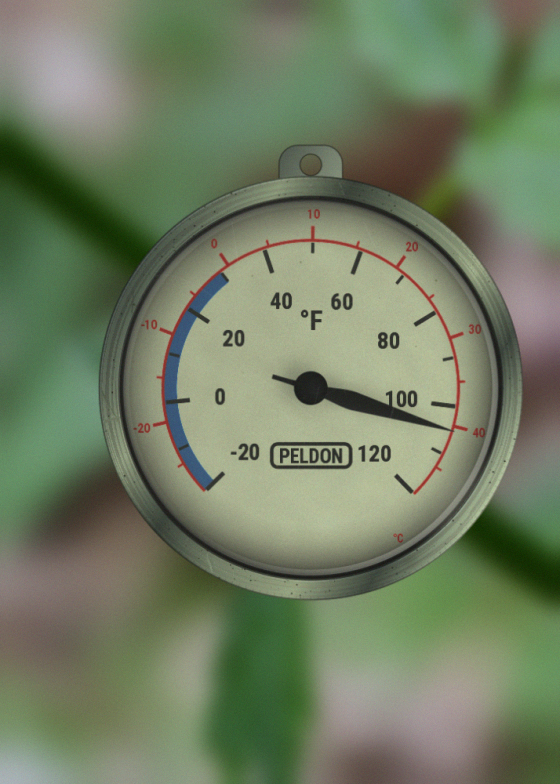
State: 105°F
